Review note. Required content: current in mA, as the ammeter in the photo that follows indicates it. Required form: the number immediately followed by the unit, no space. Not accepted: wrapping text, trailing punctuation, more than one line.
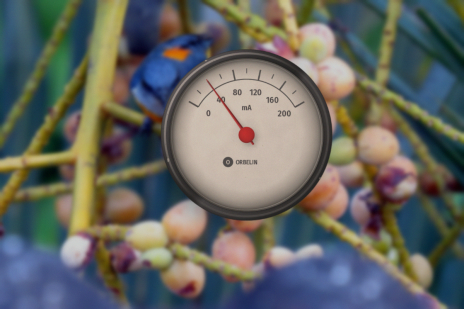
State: 40mA
